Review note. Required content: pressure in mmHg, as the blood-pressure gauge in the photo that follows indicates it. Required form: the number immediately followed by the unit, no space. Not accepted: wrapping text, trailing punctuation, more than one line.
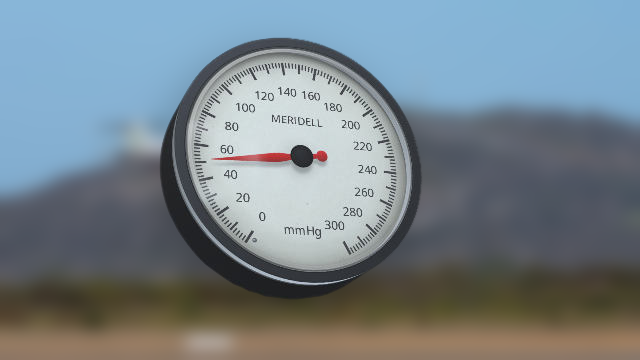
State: 50mmHg
